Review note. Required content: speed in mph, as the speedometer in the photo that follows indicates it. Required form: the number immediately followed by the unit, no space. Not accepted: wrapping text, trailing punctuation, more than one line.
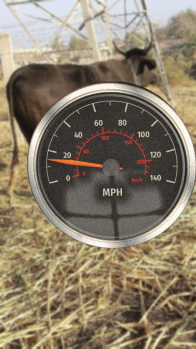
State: 15mph
